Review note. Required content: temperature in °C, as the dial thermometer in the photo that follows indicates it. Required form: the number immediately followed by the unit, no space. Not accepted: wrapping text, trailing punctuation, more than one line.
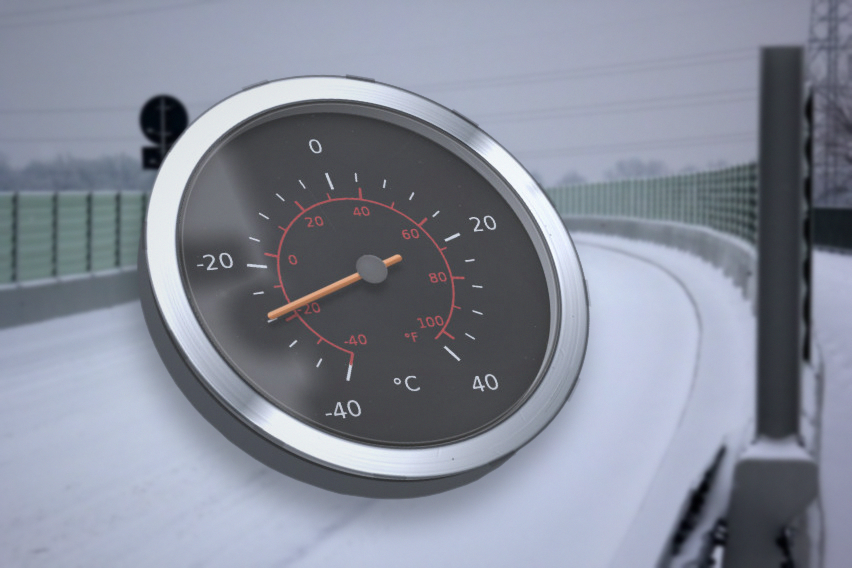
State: -28°C
